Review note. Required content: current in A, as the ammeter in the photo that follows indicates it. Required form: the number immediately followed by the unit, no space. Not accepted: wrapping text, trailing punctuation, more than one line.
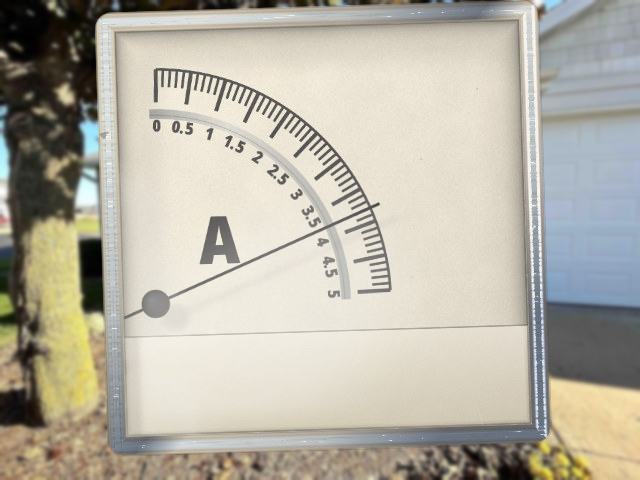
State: 3.8A
